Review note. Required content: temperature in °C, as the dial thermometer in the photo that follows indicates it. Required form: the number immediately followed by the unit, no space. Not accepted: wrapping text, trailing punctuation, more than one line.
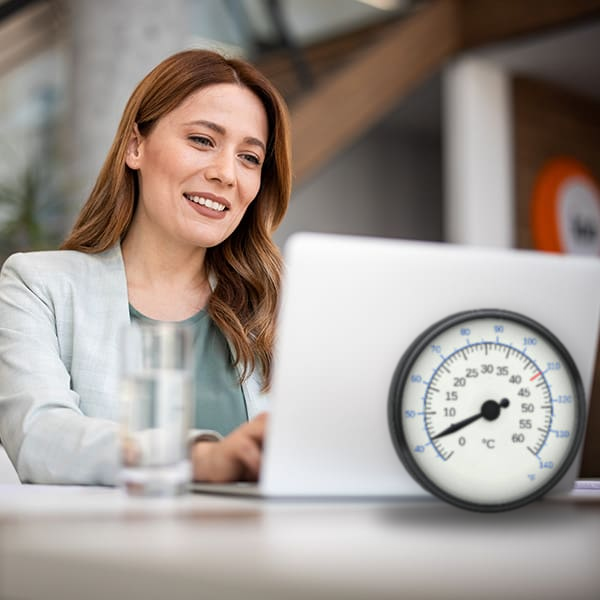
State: 5°C
